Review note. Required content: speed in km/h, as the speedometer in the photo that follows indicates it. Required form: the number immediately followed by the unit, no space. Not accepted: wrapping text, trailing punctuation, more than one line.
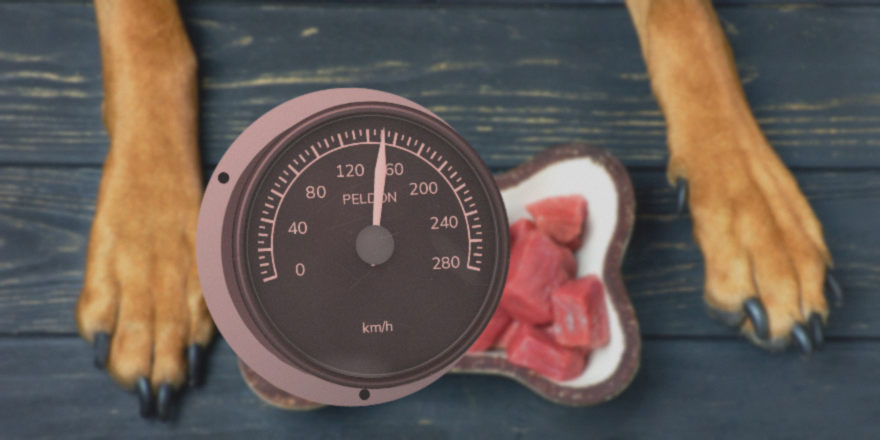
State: 150km/h
